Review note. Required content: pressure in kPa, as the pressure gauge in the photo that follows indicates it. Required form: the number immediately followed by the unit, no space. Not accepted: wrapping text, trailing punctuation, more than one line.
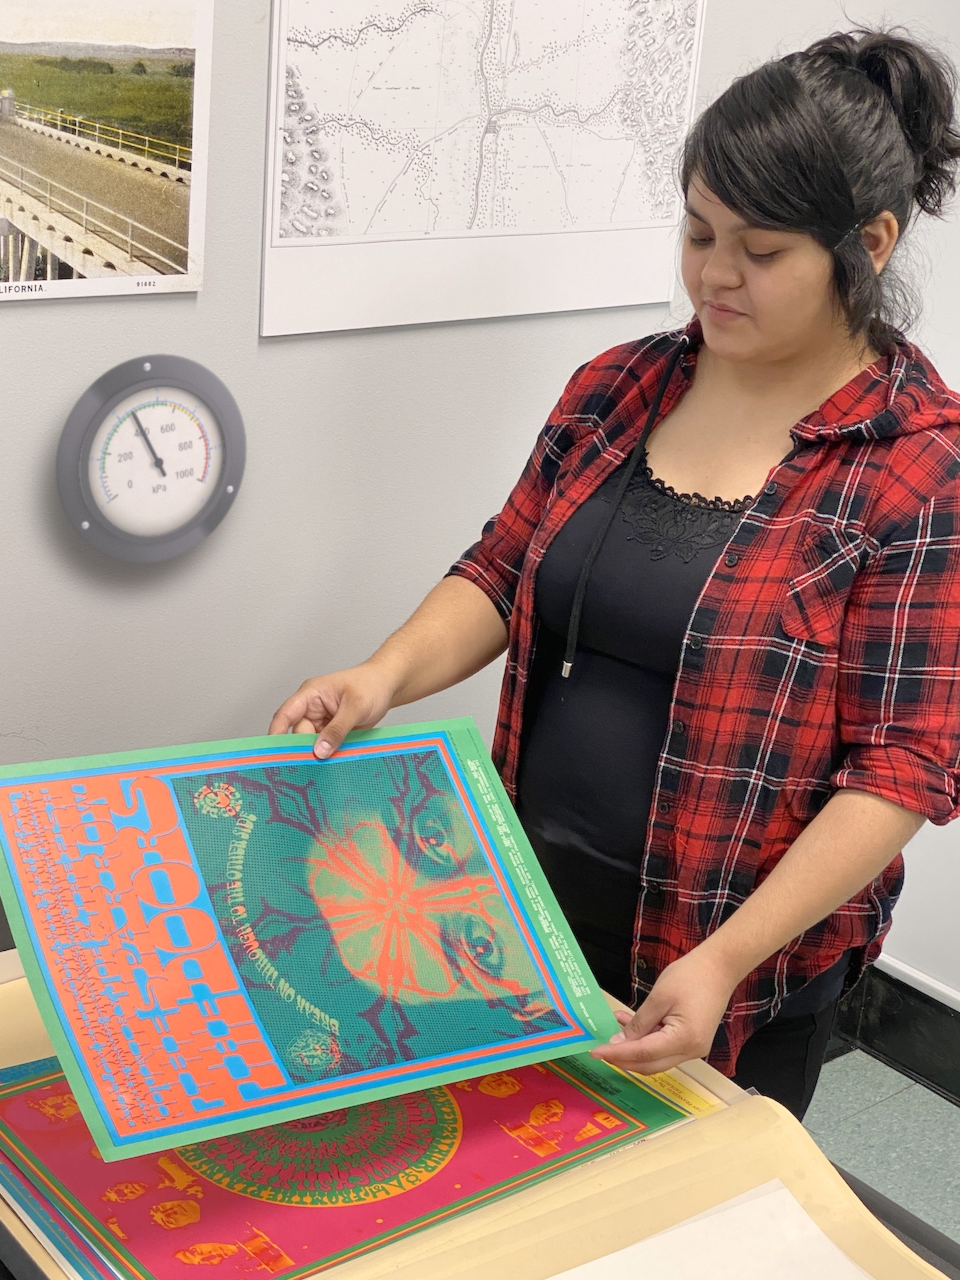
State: 400kPa
